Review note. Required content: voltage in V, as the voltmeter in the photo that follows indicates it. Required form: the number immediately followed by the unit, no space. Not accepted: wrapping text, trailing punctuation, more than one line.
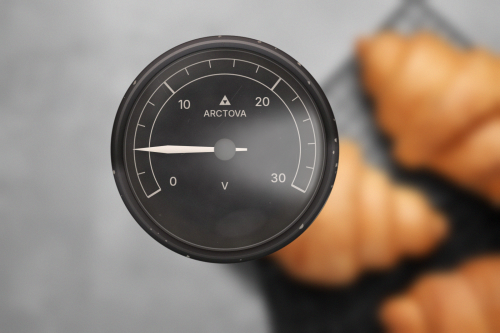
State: 4V
